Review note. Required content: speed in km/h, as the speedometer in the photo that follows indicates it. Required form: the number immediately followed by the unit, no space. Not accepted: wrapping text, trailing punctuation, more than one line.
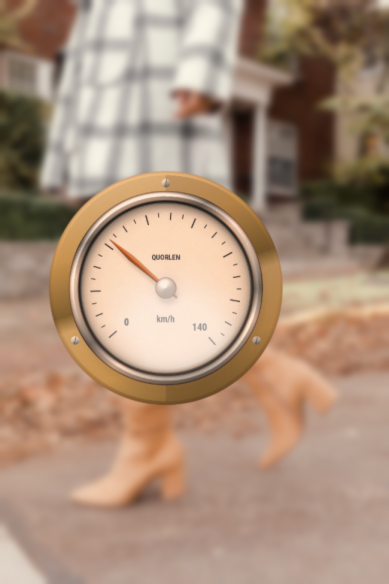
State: 42.5km/h
